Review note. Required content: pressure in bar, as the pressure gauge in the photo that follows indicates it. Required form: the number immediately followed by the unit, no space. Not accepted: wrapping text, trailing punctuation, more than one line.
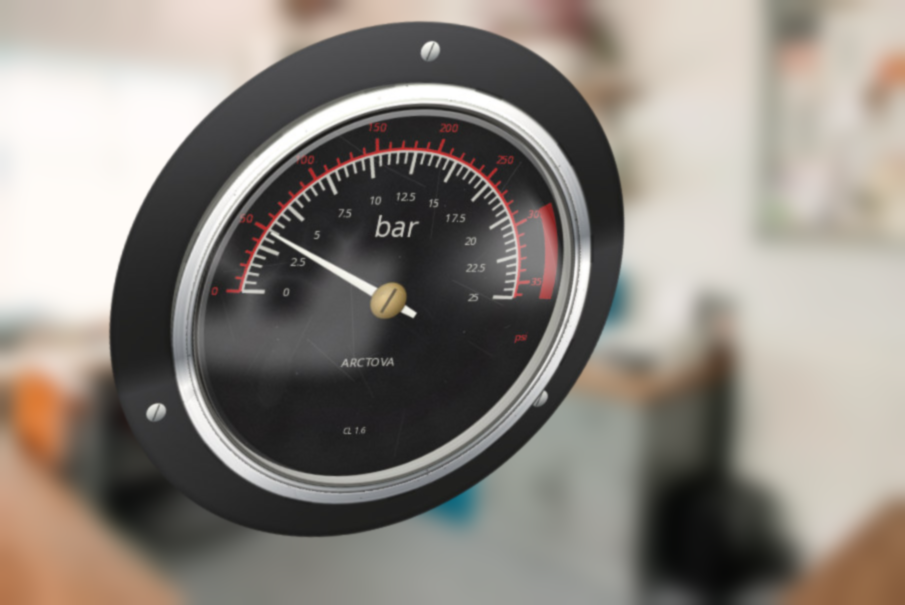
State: 3.5bar
